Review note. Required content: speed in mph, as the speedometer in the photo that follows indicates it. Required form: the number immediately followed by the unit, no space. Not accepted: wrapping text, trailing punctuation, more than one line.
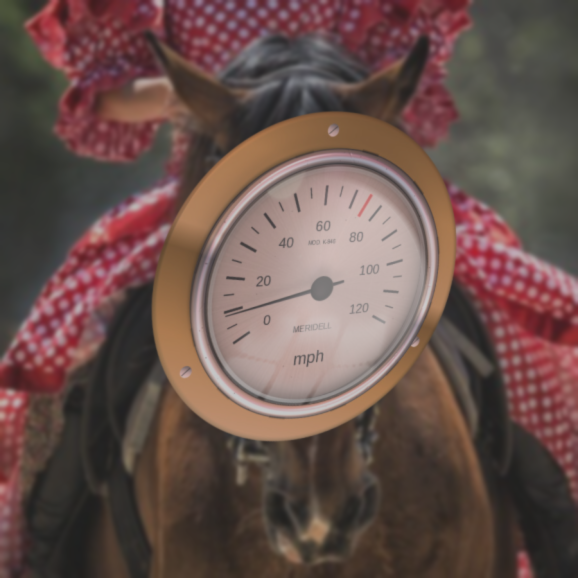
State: 10mph
